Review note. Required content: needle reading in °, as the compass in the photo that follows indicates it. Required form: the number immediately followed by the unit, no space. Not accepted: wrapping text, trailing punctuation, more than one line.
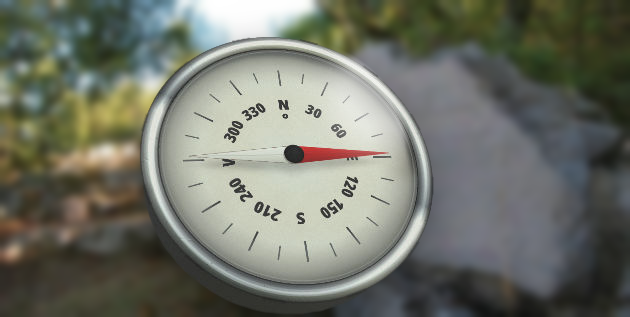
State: 90°
